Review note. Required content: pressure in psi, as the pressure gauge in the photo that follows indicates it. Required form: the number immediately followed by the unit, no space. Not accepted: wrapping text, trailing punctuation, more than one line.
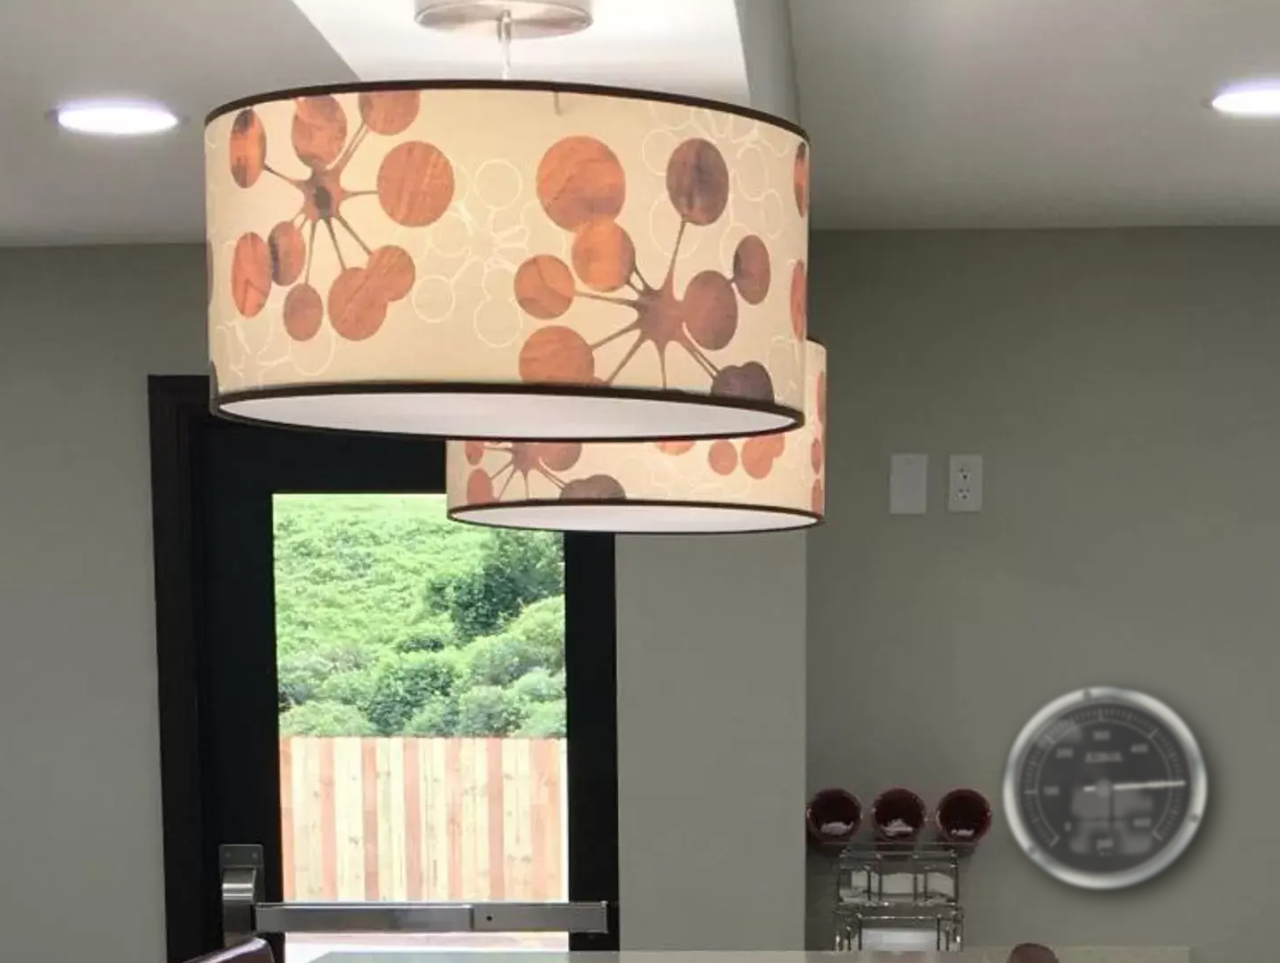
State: 500psi
